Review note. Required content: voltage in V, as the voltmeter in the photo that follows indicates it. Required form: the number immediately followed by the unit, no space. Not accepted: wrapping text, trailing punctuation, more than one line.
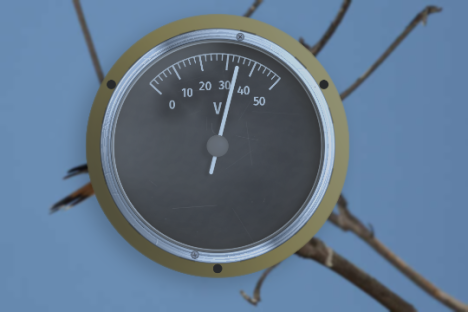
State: 34V
